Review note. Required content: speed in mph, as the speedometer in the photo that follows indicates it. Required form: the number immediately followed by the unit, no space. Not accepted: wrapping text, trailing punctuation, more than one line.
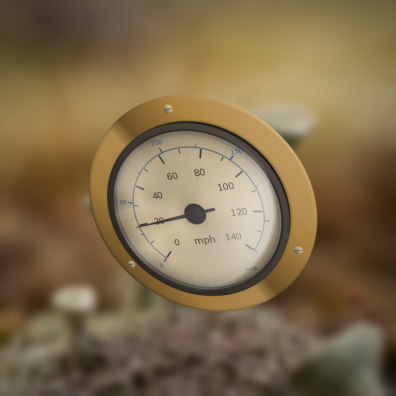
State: 20mph
